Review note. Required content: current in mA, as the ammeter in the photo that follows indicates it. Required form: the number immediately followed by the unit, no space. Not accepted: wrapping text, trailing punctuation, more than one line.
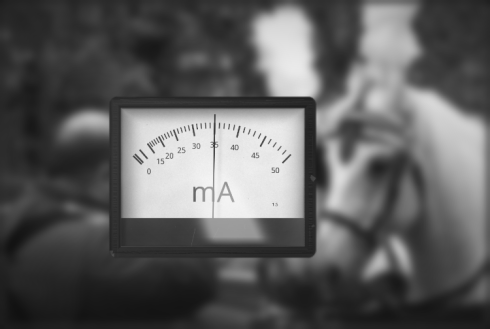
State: 35mA
